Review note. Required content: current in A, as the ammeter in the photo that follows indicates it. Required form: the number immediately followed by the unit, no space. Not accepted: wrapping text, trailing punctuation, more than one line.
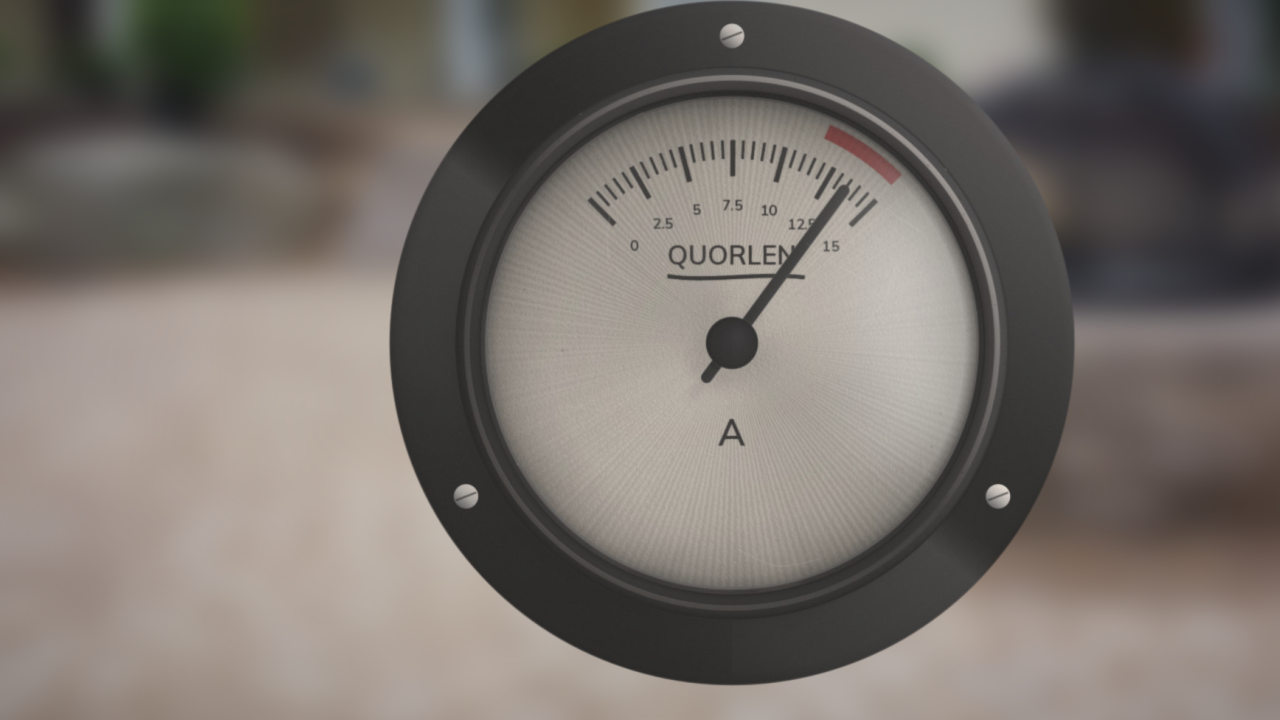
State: 13.5A
